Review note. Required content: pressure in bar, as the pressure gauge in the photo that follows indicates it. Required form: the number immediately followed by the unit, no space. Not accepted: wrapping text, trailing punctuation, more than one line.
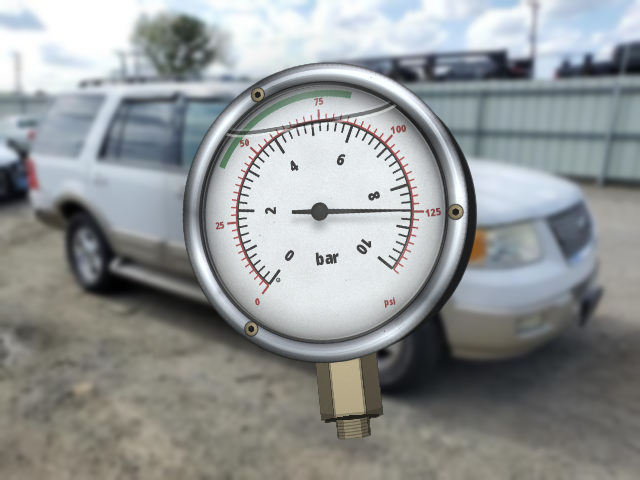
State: 8.6bar
